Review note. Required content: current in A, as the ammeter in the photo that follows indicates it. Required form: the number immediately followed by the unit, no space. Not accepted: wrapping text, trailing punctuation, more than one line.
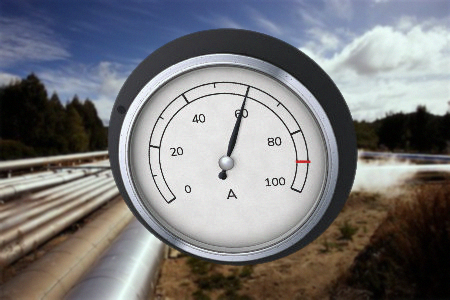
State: 60A
